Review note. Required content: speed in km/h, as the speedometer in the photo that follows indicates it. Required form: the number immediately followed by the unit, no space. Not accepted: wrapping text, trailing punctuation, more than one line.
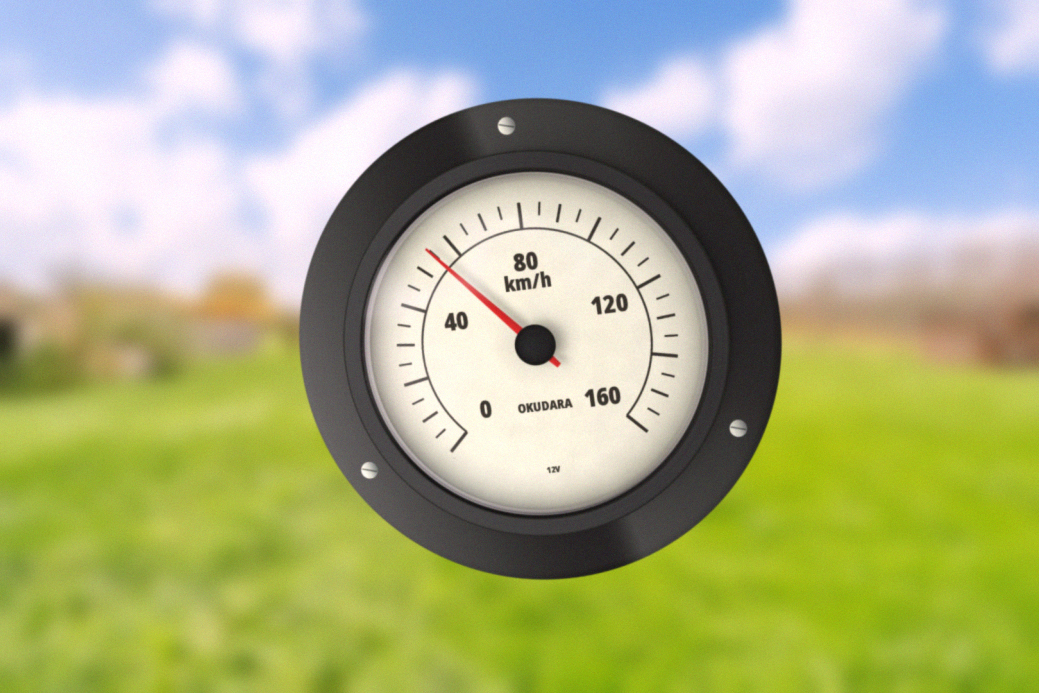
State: 55km/h
